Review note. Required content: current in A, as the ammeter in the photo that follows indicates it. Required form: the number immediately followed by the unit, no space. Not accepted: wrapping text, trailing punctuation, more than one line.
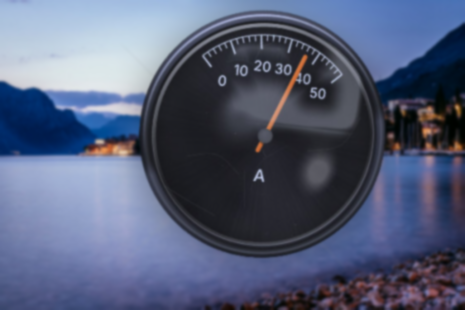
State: 36A
